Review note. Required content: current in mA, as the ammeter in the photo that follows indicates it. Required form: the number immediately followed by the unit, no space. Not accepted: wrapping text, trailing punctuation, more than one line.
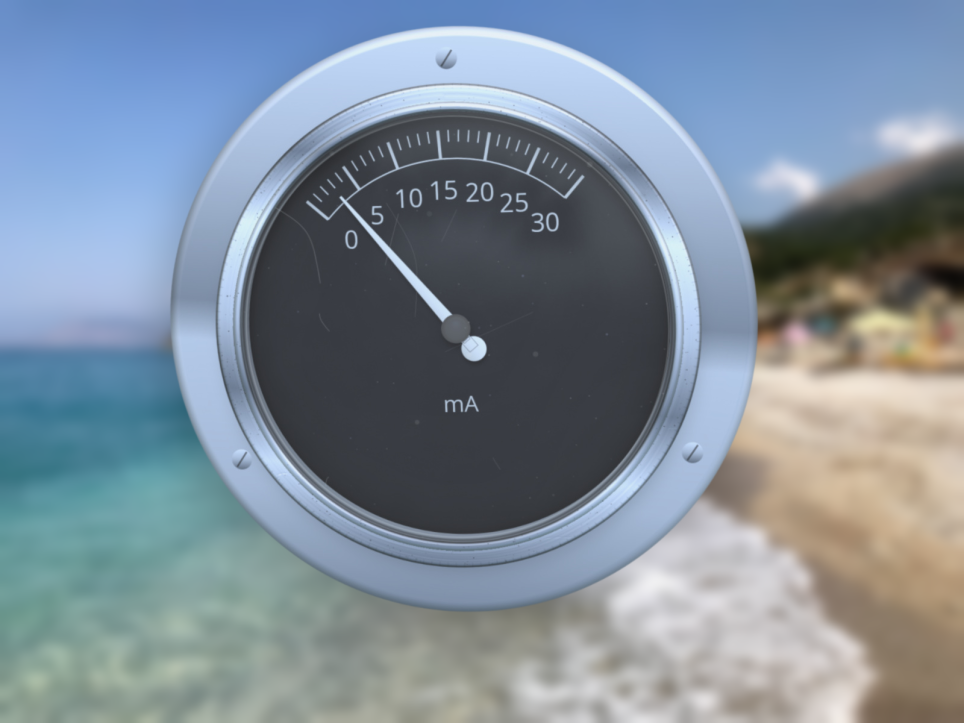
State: 3mA
